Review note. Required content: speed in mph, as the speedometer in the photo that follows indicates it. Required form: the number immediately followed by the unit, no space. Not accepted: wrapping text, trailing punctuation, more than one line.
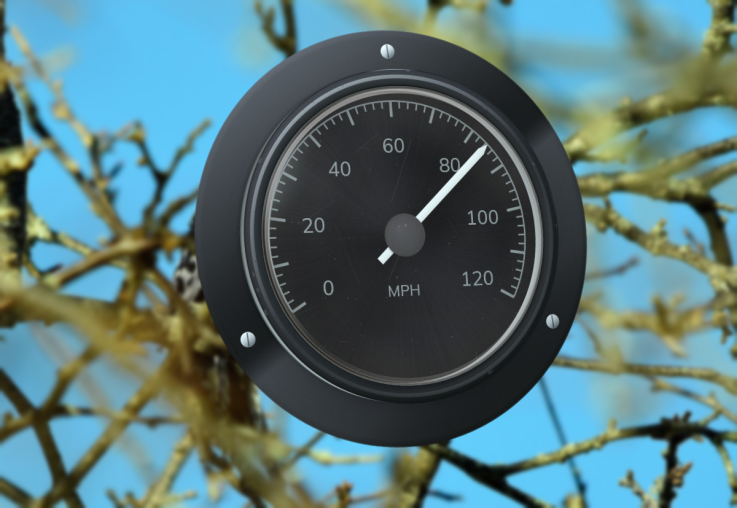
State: 84mph
